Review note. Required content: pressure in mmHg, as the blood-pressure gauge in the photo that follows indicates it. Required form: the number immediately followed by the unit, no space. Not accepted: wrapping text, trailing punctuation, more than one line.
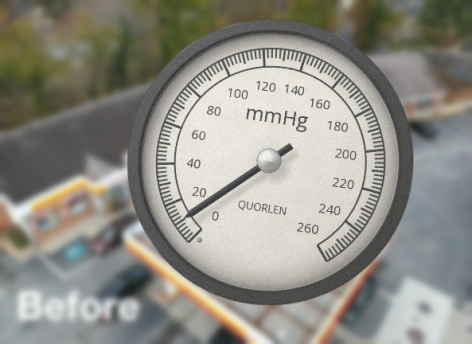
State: 10mmHg
